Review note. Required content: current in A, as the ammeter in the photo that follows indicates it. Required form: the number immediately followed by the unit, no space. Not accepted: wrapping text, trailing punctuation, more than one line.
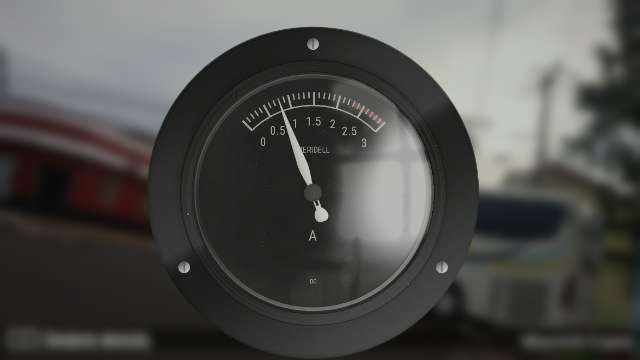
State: 0.8A
